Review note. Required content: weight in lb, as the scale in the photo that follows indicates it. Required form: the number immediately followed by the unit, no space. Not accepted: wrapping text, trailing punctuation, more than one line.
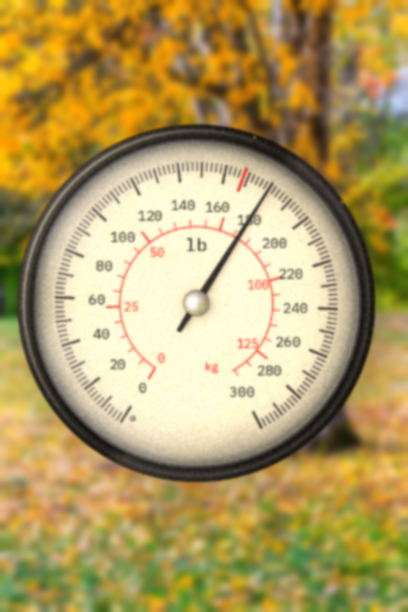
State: 180lb
